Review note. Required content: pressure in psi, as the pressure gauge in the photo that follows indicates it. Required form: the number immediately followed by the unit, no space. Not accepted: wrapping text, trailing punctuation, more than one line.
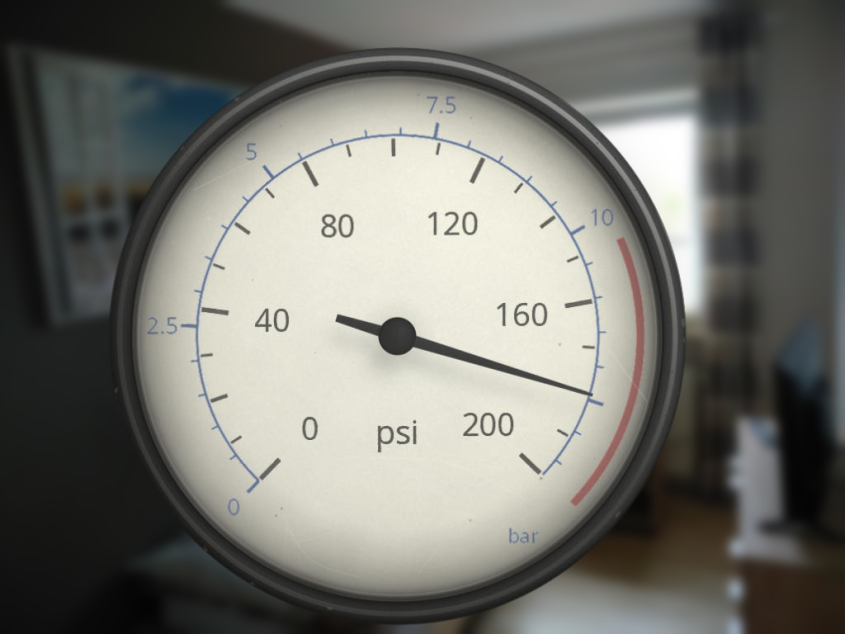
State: 180psi
